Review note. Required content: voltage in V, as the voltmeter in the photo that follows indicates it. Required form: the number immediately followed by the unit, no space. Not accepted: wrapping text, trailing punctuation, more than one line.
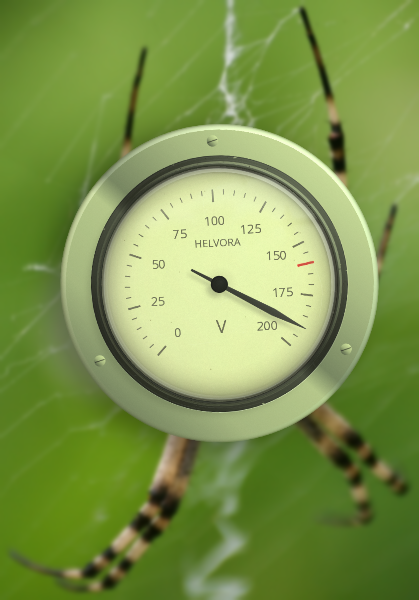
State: 190V
